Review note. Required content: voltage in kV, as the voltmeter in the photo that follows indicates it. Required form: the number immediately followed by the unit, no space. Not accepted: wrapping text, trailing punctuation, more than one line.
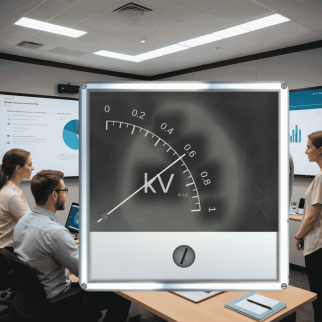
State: 0.6kV
